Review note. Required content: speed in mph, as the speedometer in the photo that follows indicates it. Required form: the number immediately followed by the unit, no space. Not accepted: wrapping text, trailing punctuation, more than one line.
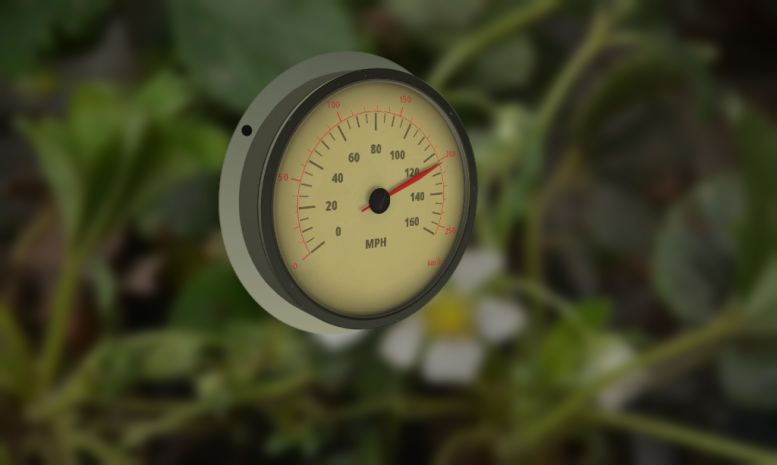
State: 125mph
